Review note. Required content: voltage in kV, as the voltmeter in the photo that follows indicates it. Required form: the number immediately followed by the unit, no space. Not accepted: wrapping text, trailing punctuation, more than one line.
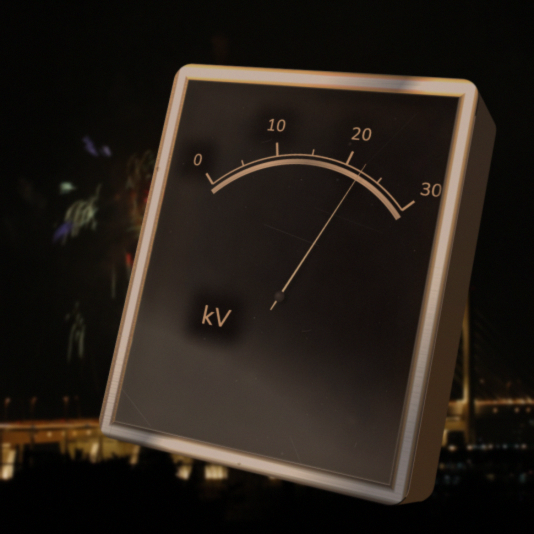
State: 22.5kV
